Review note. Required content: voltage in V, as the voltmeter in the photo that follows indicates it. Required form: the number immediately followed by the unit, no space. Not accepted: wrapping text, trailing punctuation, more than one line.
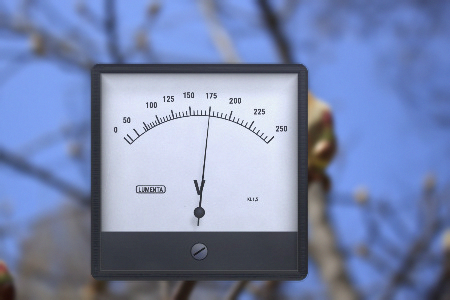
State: 175V
